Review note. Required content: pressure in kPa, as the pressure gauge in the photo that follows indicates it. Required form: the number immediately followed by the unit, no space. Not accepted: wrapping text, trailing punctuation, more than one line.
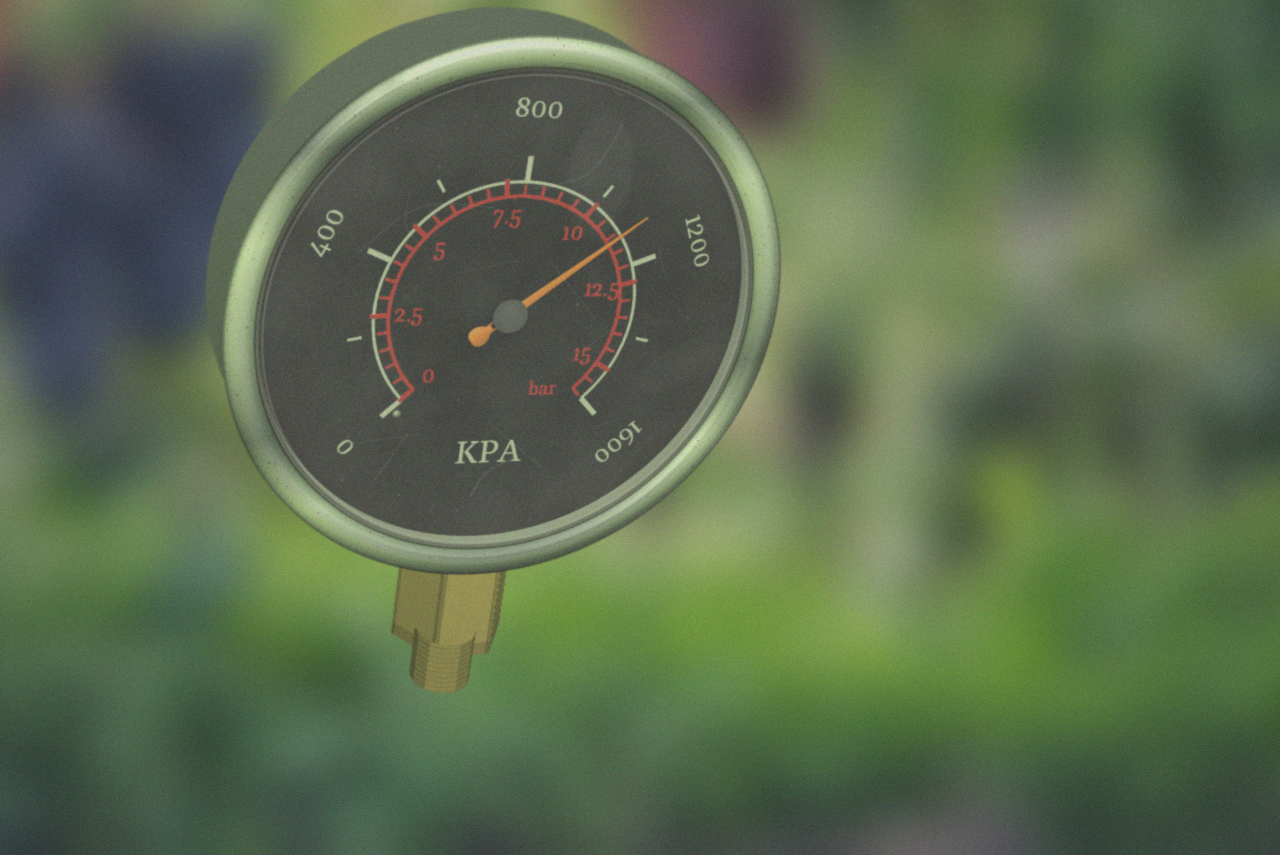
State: 1100kPa
